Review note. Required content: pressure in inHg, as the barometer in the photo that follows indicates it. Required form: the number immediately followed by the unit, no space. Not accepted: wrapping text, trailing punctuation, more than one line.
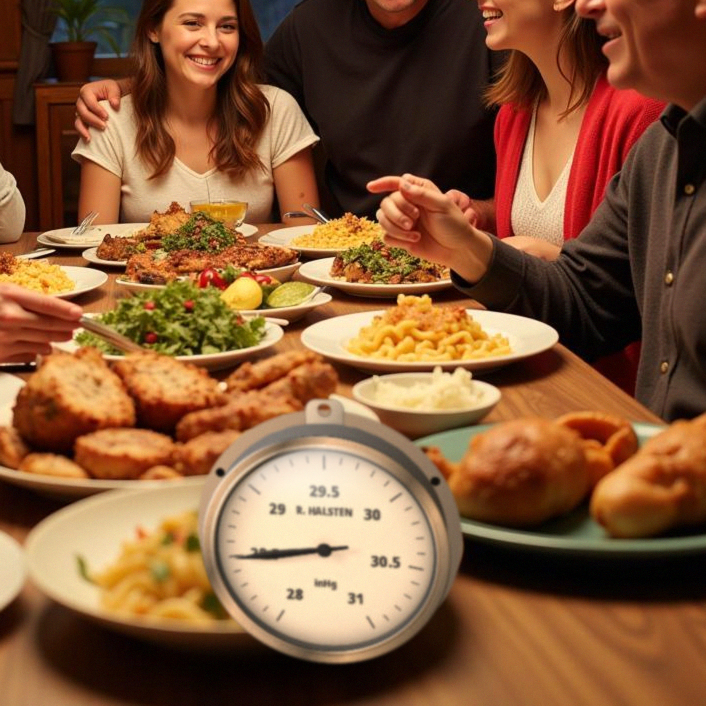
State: 28.5inHg
